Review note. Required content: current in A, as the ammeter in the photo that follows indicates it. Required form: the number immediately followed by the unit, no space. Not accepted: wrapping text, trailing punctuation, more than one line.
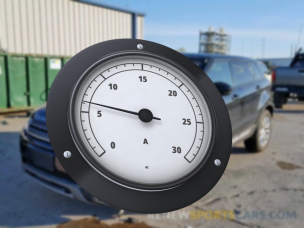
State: 6A
